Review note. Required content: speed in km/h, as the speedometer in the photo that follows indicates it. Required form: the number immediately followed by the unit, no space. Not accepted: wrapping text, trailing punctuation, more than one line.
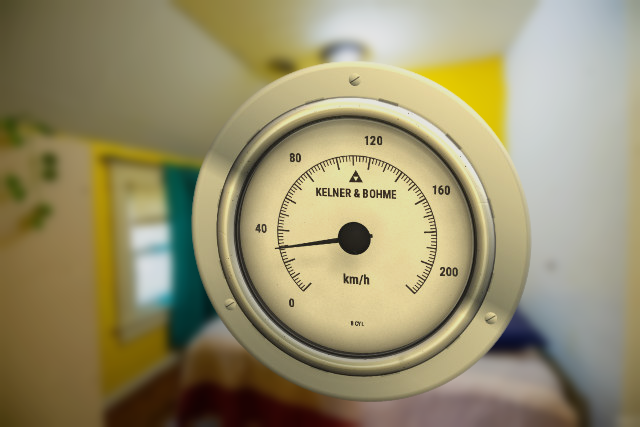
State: 30km/h
